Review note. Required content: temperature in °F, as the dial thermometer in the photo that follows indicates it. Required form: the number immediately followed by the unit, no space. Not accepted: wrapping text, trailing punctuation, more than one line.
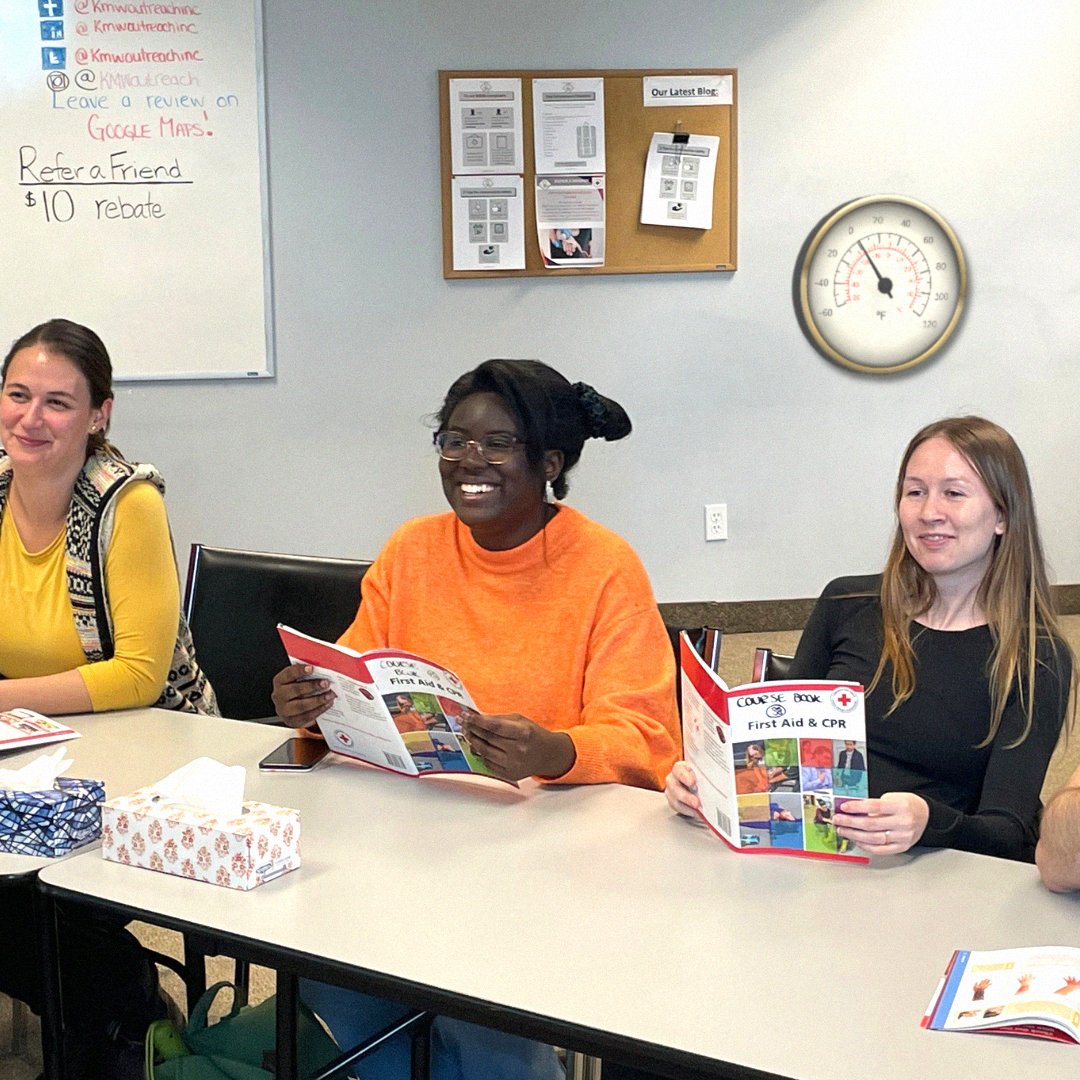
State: 0°F
